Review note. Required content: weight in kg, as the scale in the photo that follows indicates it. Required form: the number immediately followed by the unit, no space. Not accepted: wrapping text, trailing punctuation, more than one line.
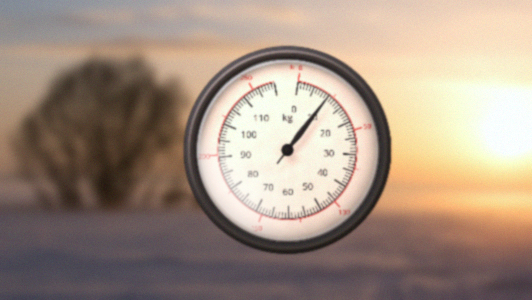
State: 10kg
